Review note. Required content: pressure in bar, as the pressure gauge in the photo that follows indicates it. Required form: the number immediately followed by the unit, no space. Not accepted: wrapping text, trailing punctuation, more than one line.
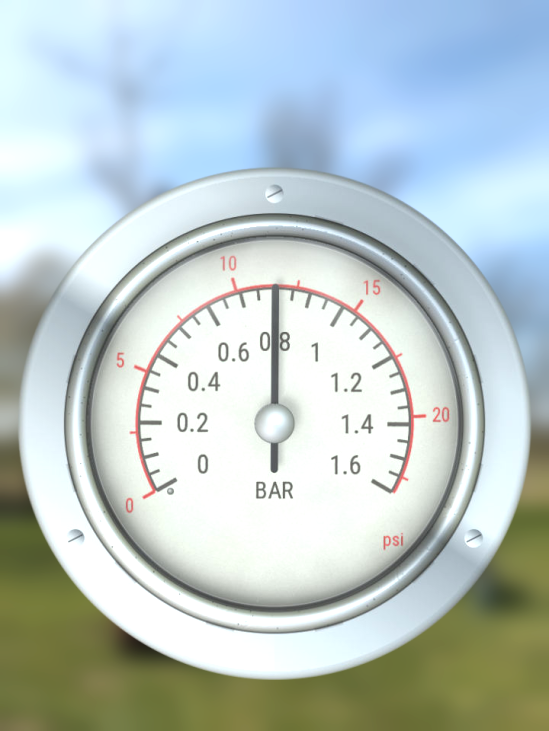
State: 0.8bar
